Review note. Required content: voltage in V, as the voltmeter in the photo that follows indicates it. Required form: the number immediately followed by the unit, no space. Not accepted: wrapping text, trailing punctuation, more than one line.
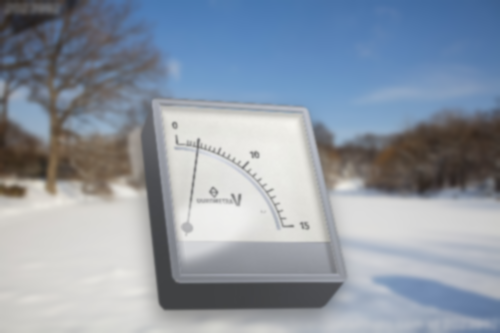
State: 5V
